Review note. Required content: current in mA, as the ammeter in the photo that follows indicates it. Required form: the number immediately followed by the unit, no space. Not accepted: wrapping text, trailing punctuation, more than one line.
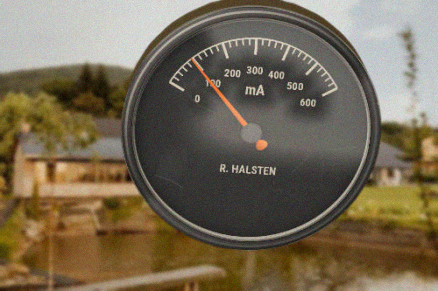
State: 100mA
